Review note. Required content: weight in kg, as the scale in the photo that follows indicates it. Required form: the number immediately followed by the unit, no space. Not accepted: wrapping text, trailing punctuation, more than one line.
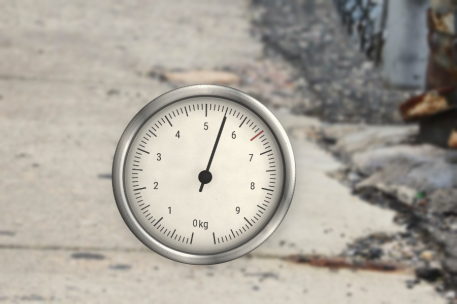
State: 5.5kg
